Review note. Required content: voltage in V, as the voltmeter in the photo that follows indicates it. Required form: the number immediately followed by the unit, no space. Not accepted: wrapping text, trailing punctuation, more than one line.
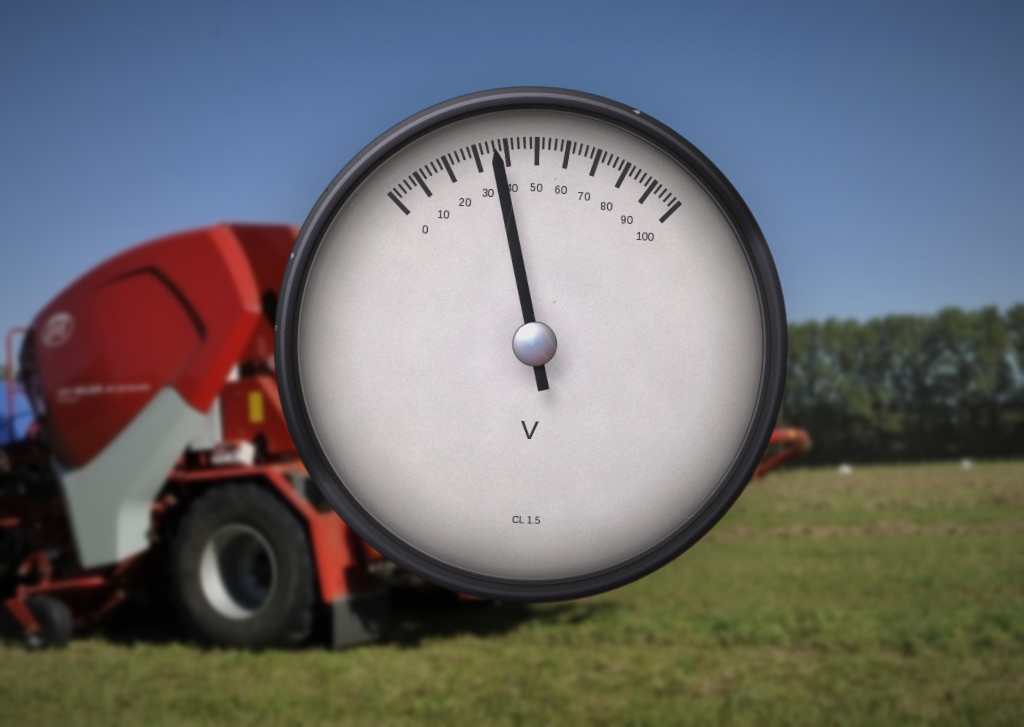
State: 36V
